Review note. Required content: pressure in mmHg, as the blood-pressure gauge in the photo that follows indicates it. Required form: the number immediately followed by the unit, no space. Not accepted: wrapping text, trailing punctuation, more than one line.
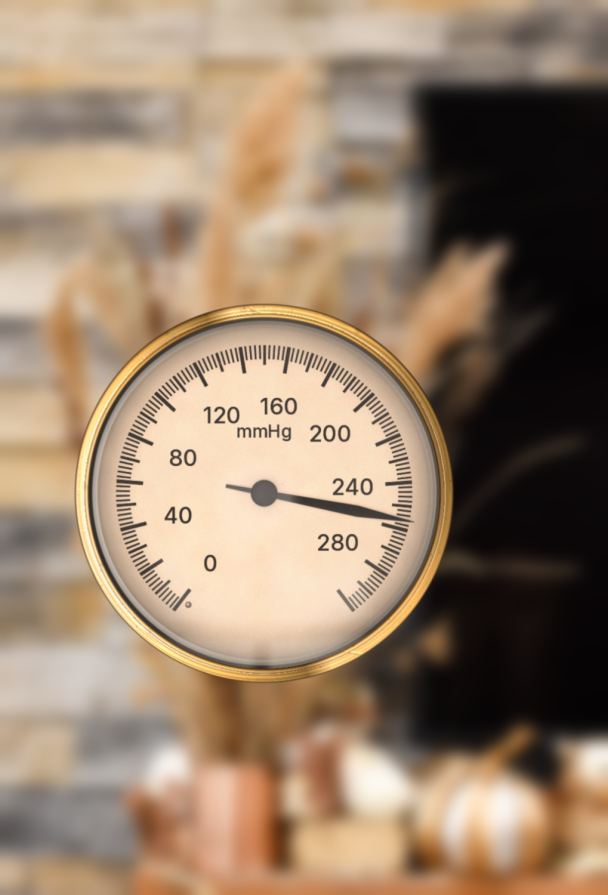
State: 256mmHg
